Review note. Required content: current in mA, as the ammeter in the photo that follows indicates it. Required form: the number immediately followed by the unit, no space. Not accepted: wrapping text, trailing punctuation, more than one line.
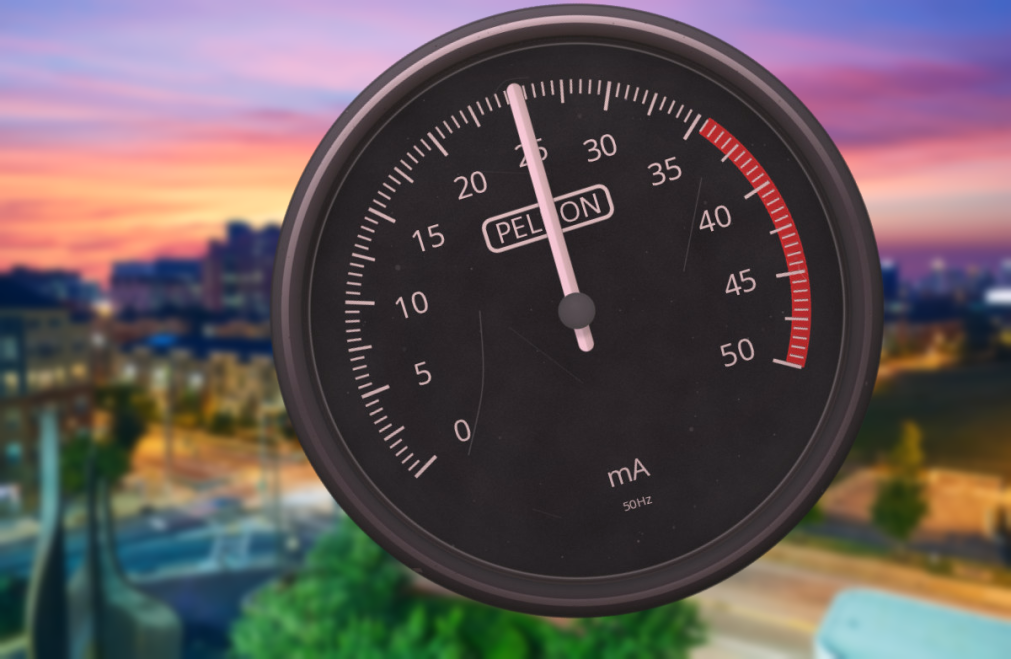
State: 25mA
